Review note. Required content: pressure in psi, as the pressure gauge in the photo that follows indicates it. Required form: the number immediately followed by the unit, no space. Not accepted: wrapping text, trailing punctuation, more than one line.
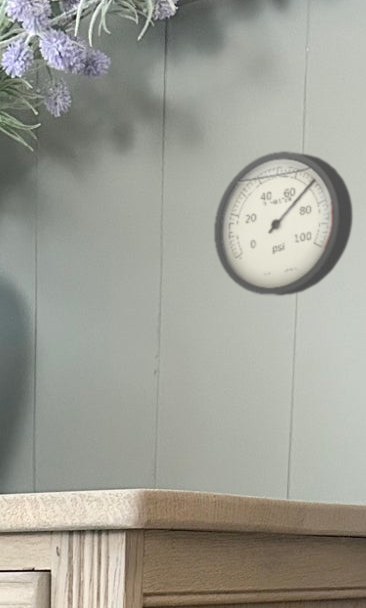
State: 70psi
